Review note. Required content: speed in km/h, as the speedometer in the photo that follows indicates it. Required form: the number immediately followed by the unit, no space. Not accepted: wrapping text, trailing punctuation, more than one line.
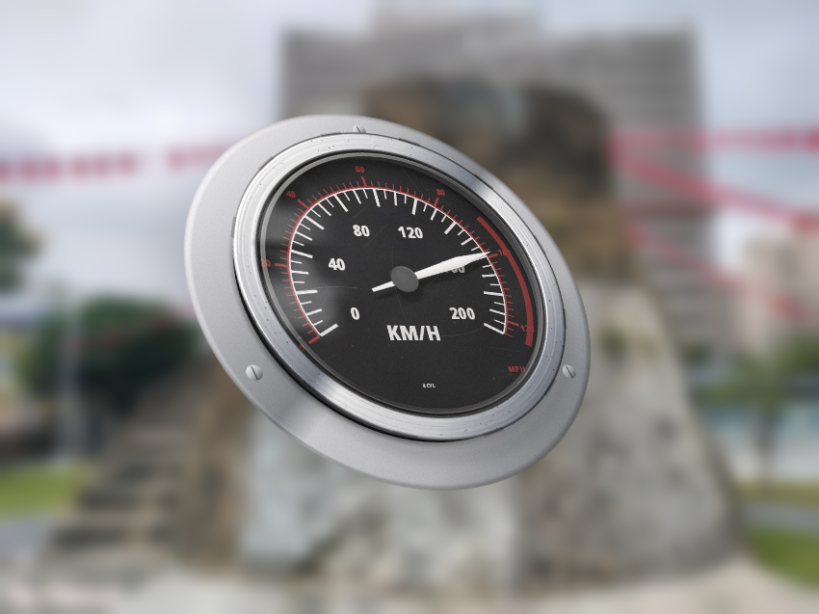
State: 160km/h
